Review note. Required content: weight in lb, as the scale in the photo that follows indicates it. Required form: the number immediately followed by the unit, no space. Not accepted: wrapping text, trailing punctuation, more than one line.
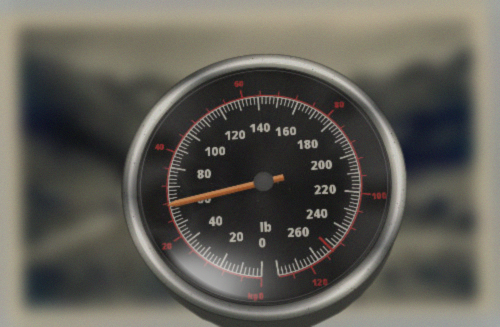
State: 60lb
